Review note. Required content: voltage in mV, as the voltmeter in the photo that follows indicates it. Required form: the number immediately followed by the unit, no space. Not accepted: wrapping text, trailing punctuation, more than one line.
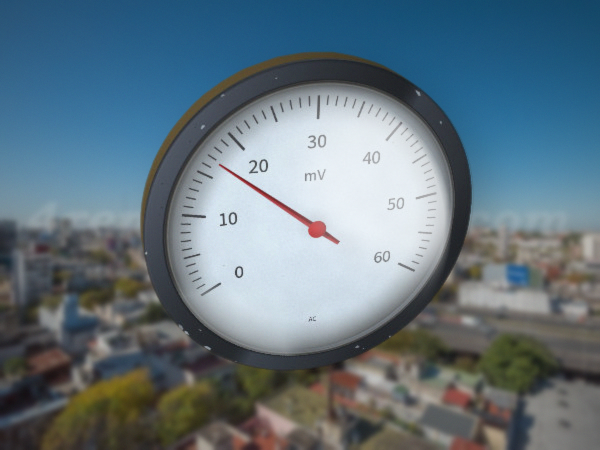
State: 17mV
